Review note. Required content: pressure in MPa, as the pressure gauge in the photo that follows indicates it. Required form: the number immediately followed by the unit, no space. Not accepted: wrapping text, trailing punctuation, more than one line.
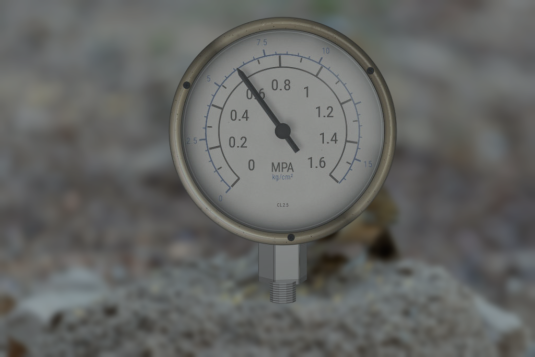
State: 0.6MPa
